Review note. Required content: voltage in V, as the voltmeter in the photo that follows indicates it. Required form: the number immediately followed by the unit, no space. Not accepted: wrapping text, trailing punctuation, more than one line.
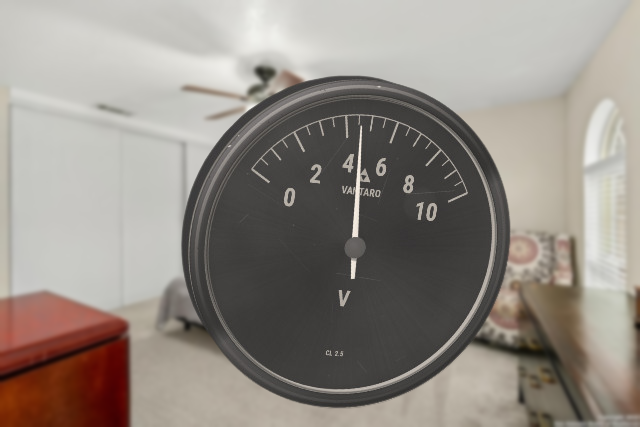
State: 4.5V
